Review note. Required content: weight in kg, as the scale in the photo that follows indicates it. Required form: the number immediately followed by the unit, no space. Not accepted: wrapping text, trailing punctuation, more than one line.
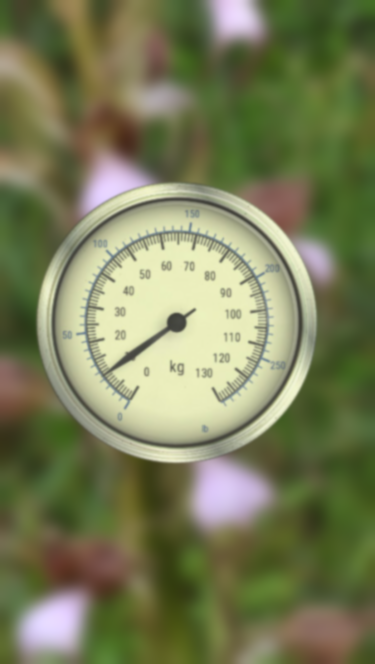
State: 10kg
